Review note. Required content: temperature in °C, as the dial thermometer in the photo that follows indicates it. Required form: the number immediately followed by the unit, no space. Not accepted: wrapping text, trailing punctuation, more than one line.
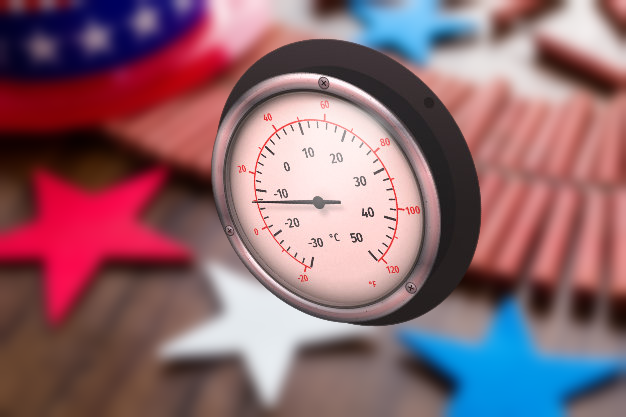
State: -12°C
